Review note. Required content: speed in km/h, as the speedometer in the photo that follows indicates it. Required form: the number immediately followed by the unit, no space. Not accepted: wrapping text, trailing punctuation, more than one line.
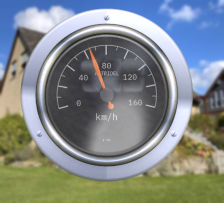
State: 65km/h
